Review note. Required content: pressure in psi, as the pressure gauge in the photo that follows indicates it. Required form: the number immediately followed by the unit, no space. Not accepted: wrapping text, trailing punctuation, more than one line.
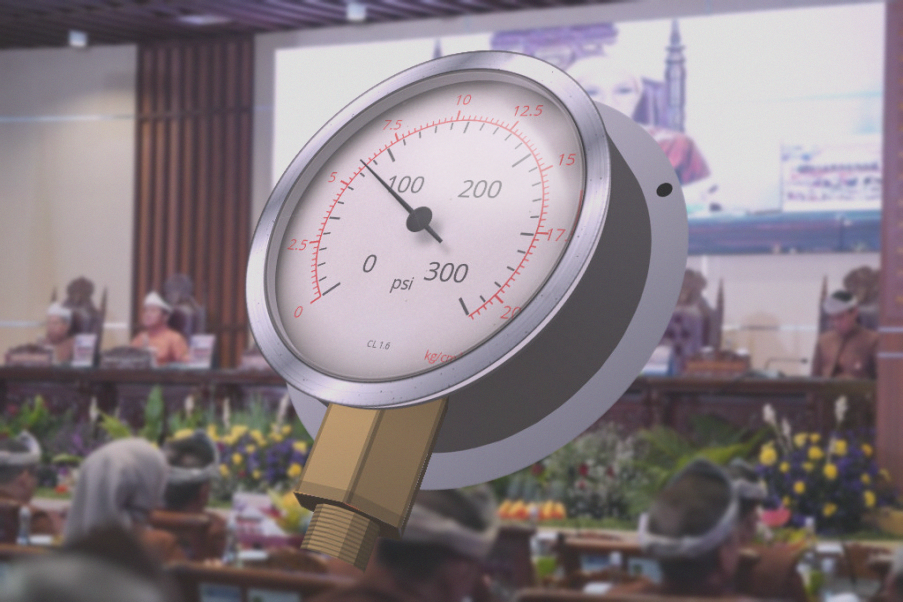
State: 85psi
